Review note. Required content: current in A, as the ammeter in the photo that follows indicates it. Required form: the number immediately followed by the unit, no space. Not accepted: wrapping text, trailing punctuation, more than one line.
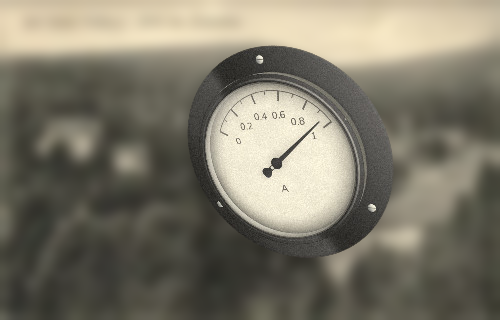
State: 0.95A
